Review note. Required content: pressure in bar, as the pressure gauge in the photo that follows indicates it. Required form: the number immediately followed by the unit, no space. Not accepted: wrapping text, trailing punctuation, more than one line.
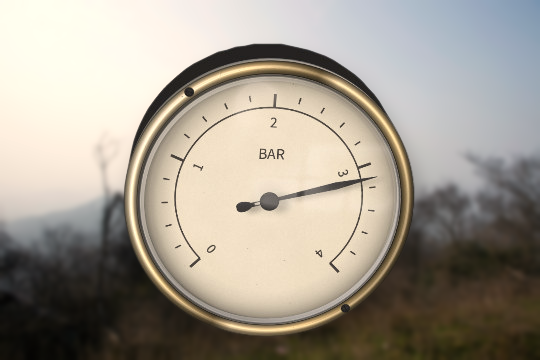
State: 3.1bar
